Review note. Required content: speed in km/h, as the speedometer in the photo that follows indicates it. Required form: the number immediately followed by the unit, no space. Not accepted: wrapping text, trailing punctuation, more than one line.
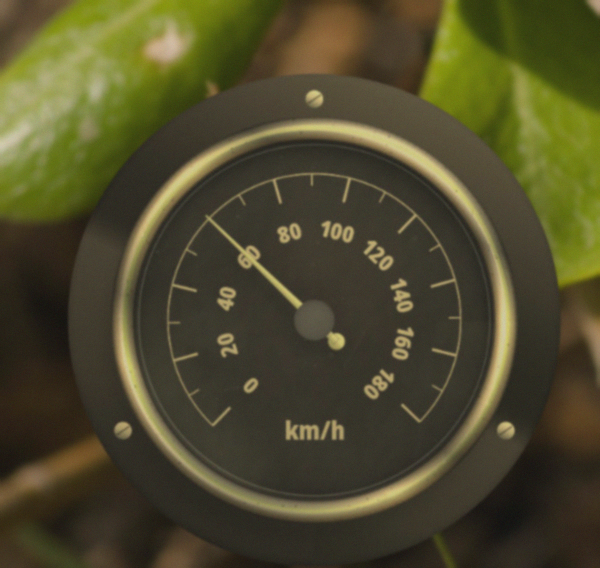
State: 60km/h
